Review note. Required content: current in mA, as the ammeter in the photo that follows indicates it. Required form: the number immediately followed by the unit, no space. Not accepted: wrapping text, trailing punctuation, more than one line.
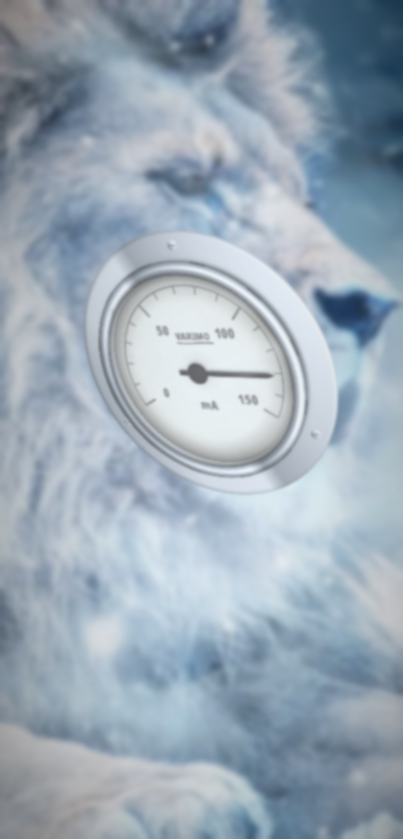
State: 130mA
